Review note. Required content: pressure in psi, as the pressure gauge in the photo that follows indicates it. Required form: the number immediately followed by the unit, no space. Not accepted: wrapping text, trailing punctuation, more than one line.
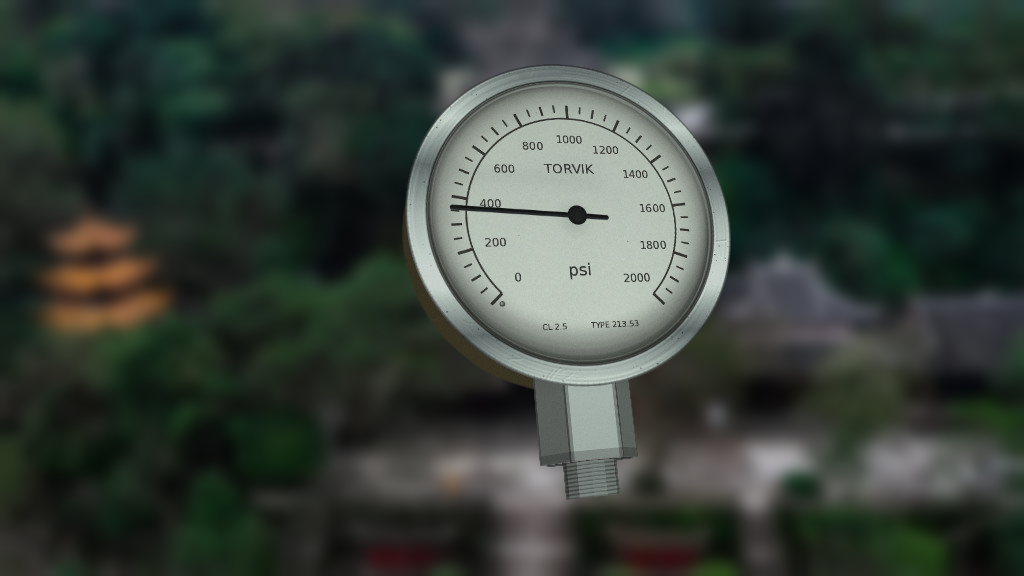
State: 350psi
